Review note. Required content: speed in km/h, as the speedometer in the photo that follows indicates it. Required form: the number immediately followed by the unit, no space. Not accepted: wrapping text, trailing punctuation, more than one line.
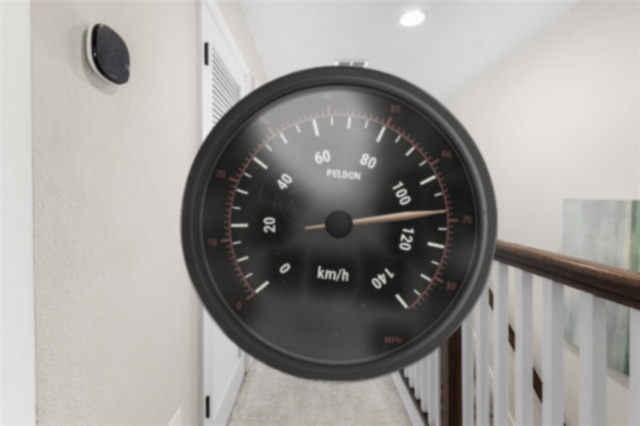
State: 110km/h
